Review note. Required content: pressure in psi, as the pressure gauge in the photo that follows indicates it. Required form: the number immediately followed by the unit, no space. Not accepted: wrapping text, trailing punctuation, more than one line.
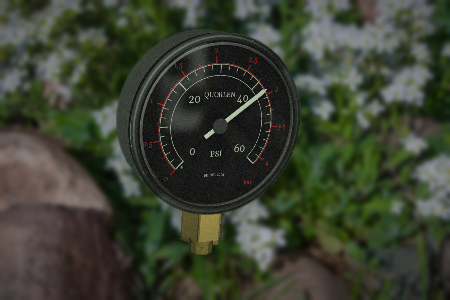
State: 42psi
